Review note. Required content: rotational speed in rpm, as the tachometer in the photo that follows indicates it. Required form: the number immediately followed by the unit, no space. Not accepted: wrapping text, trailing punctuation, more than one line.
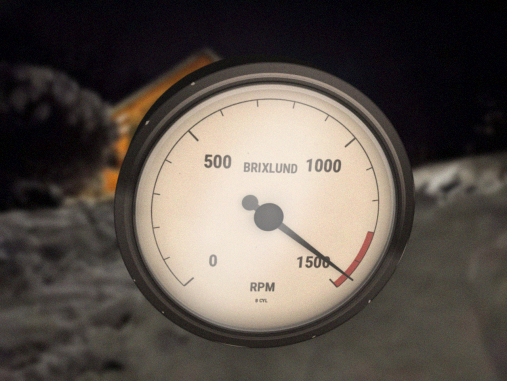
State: 1450rpm
